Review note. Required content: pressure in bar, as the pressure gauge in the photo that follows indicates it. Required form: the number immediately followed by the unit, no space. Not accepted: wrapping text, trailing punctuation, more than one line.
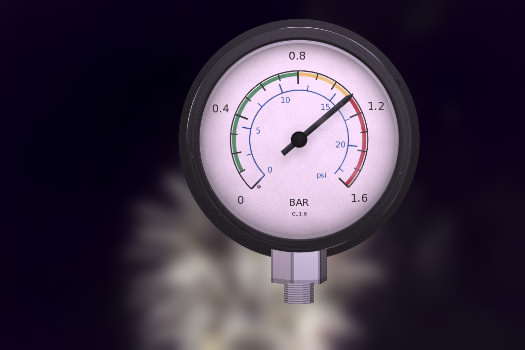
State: 1.1bar
